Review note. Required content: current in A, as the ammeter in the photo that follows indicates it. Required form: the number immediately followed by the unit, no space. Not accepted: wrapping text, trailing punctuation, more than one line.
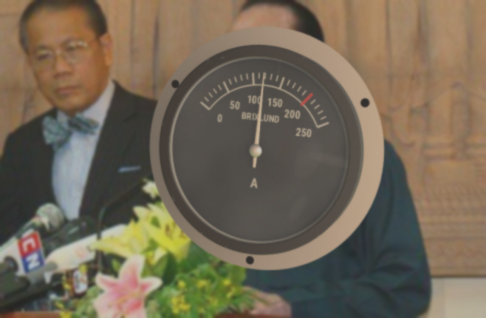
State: 120A
